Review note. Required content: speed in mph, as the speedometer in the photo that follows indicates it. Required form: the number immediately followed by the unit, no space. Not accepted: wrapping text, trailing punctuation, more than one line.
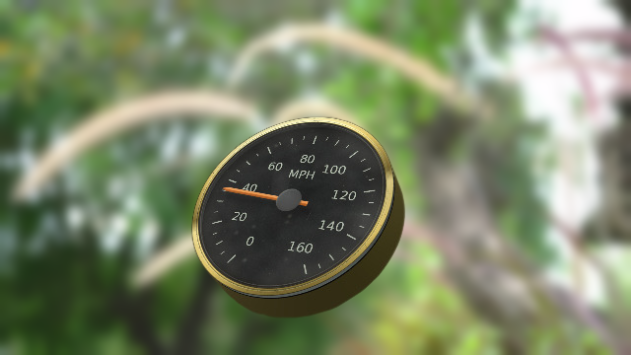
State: 35mph
